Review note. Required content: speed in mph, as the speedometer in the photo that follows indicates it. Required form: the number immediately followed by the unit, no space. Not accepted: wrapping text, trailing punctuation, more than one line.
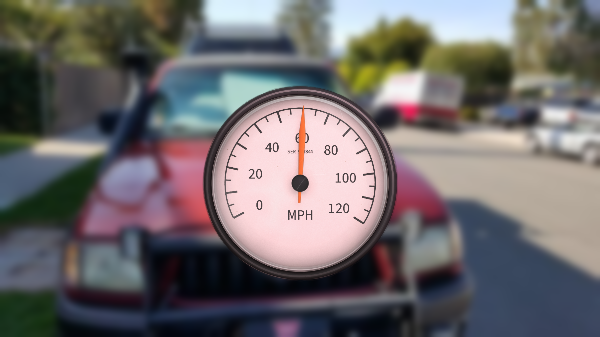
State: 60mph
